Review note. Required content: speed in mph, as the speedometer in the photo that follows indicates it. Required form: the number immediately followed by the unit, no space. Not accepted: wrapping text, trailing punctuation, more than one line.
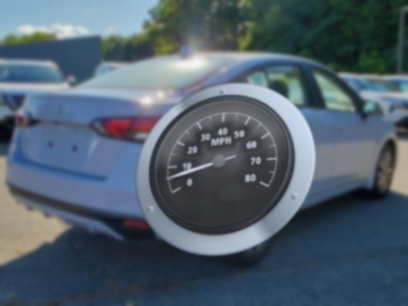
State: 5mph
